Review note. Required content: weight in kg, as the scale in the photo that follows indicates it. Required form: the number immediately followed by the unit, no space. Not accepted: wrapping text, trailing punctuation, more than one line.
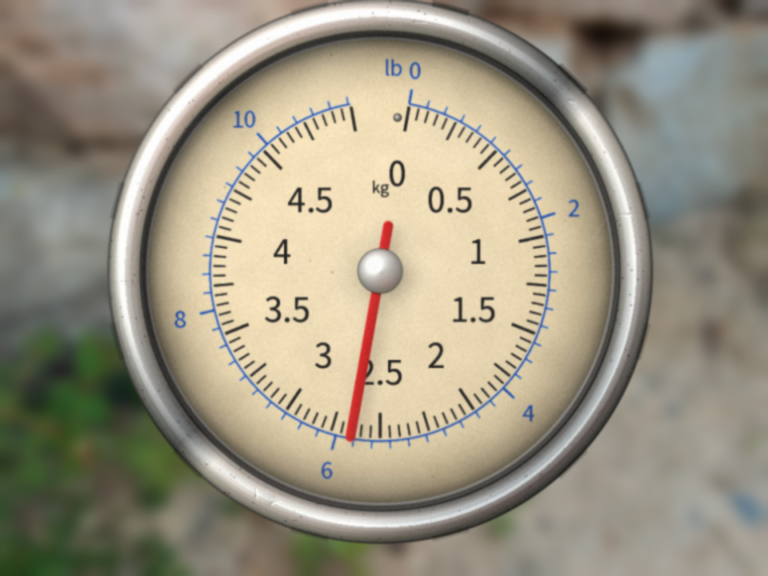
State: 2.65kg
